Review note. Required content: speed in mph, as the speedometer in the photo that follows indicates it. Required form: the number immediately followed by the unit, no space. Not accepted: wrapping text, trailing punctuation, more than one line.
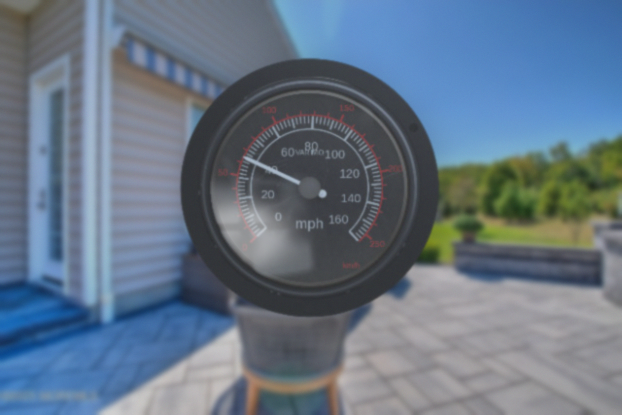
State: 40mph
